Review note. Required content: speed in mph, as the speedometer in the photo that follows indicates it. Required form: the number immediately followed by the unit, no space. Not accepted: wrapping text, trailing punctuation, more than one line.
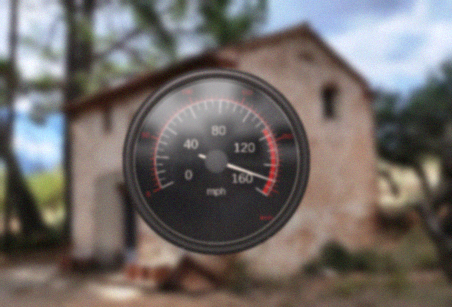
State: 150mph
